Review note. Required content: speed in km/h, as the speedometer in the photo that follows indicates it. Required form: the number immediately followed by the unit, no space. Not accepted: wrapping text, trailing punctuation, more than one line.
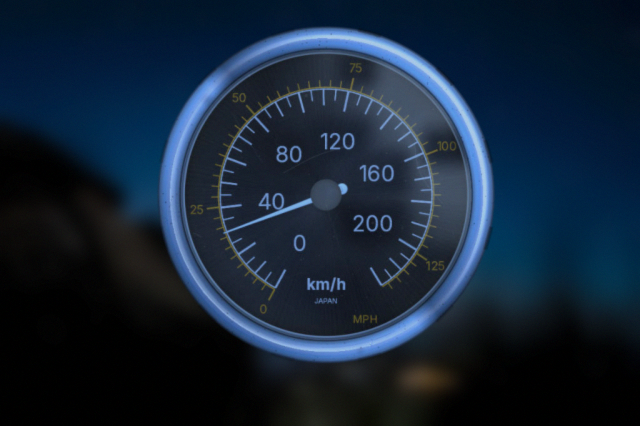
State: 30km/h
